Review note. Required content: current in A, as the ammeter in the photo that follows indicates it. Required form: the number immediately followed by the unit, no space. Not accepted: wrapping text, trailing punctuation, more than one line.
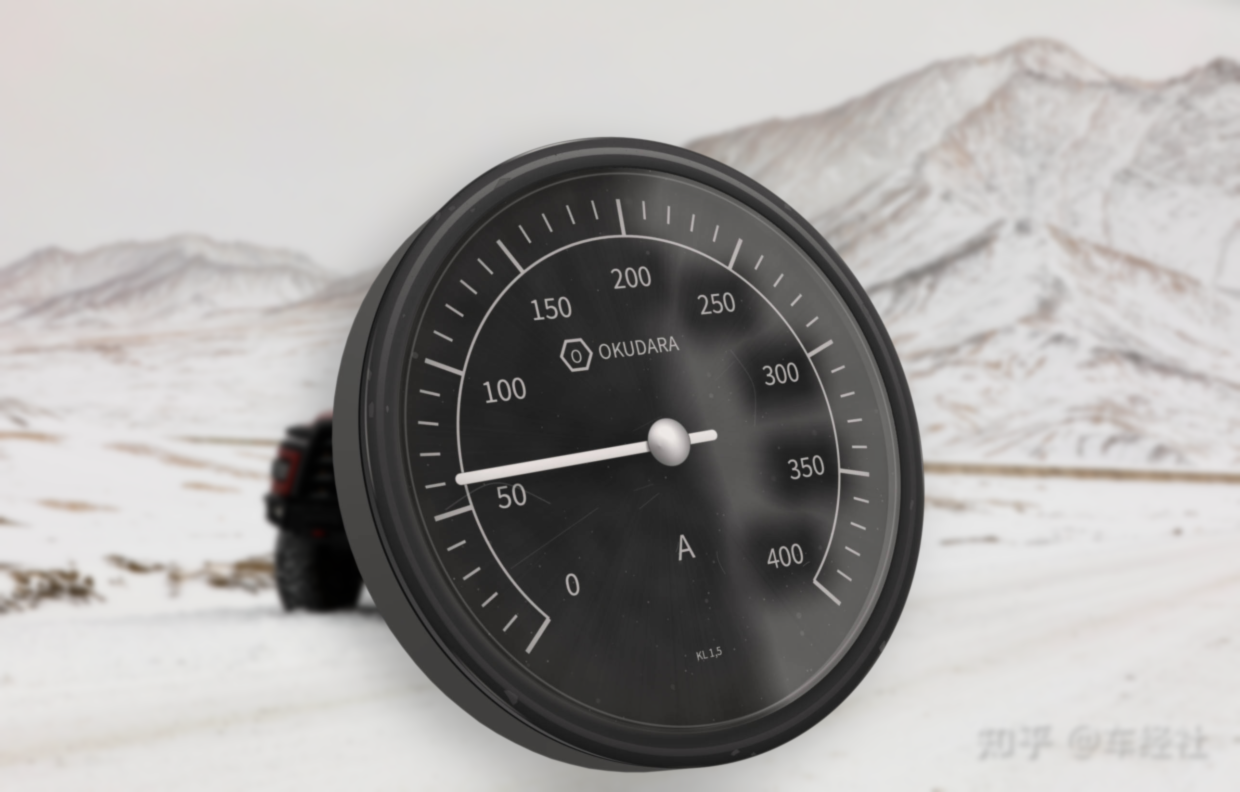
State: 60A
